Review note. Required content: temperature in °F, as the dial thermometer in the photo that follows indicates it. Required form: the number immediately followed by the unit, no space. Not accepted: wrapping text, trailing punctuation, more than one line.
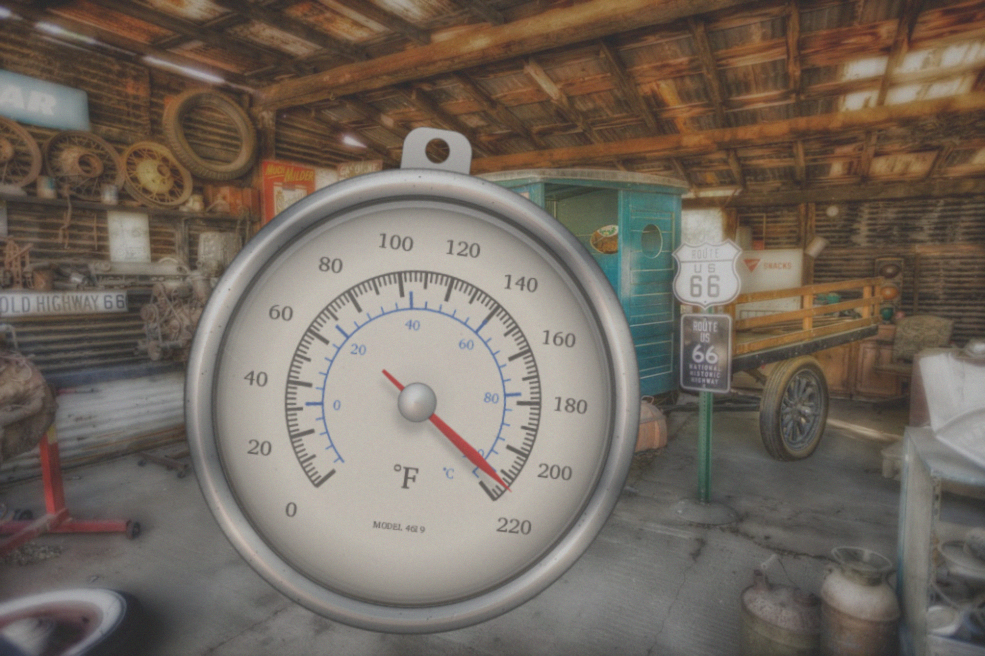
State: 214°F
